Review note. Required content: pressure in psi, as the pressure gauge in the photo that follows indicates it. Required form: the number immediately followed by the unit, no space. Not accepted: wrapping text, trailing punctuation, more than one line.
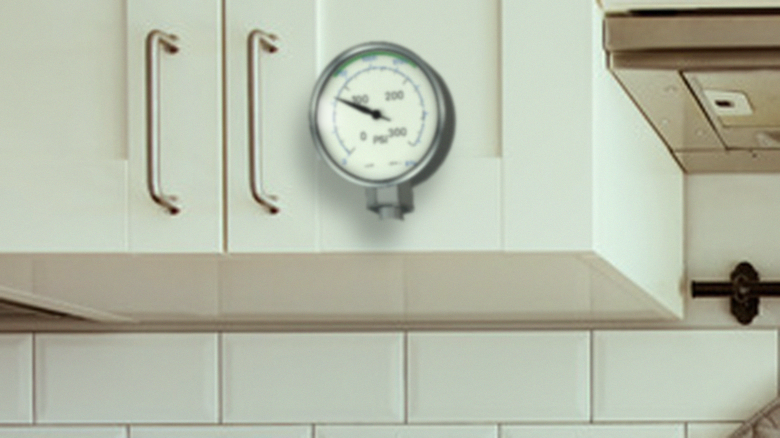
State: 80psi
